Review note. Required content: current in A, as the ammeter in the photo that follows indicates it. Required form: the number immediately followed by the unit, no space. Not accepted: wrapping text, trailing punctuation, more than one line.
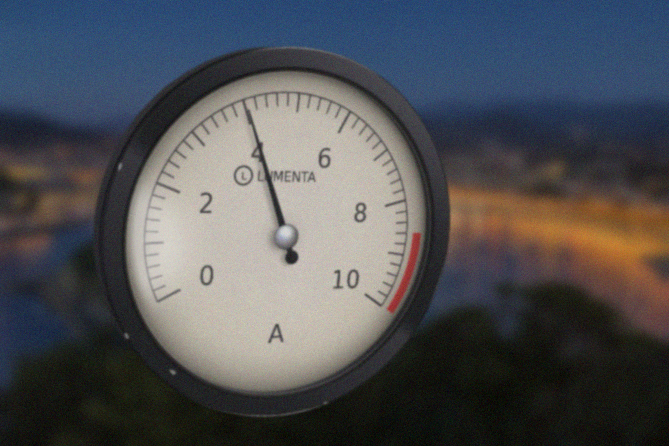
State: 4A
